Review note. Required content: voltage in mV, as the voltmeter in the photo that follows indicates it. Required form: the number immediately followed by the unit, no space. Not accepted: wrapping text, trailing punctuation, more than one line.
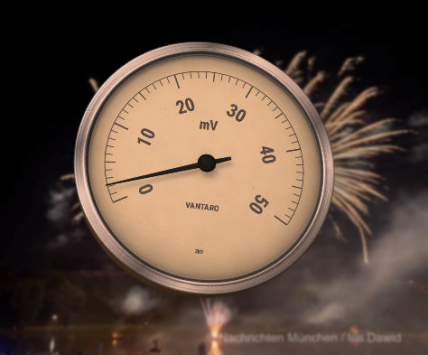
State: 2mV
